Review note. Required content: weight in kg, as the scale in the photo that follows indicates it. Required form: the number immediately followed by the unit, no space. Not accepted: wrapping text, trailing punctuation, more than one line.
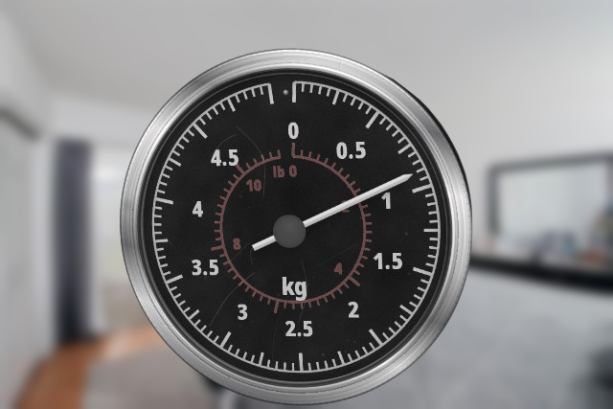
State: 0.9kg
